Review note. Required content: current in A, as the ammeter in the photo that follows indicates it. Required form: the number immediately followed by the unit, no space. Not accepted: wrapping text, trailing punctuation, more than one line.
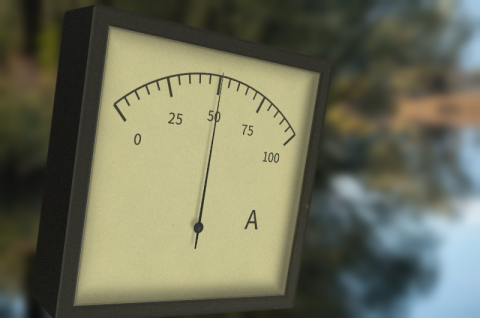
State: 50A
